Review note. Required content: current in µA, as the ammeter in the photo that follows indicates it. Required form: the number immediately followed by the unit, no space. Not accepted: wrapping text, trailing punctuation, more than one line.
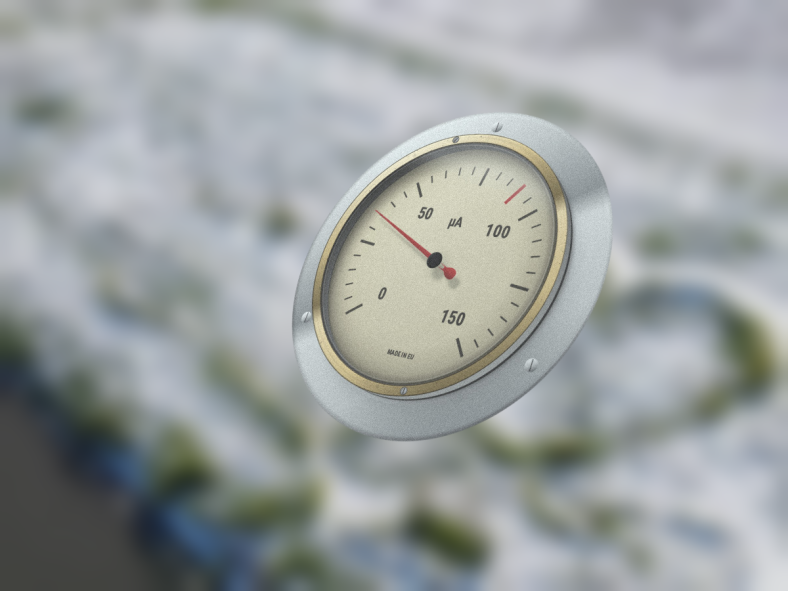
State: 35µA
